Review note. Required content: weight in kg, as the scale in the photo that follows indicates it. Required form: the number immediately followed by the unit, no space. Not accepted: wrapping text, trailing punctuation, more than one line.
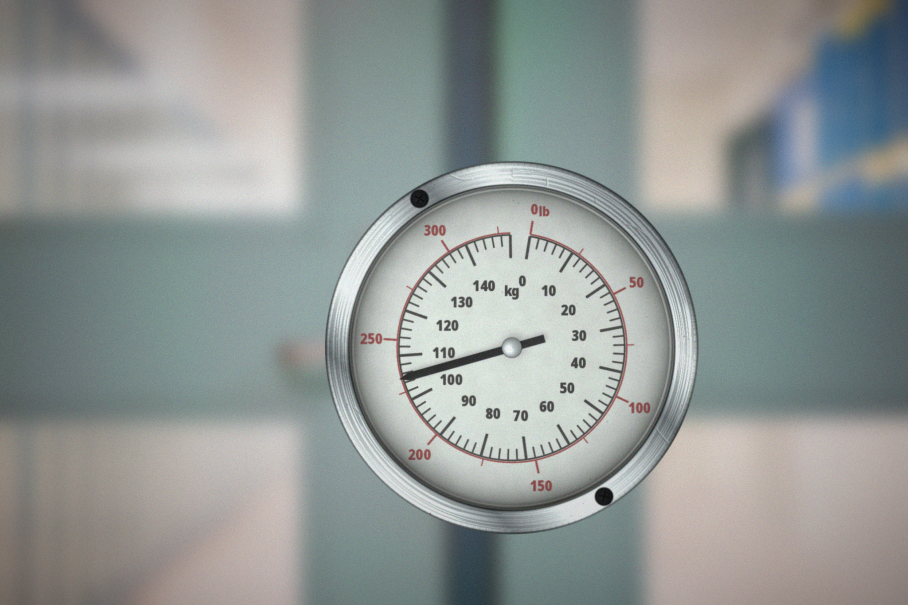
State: 105kg
